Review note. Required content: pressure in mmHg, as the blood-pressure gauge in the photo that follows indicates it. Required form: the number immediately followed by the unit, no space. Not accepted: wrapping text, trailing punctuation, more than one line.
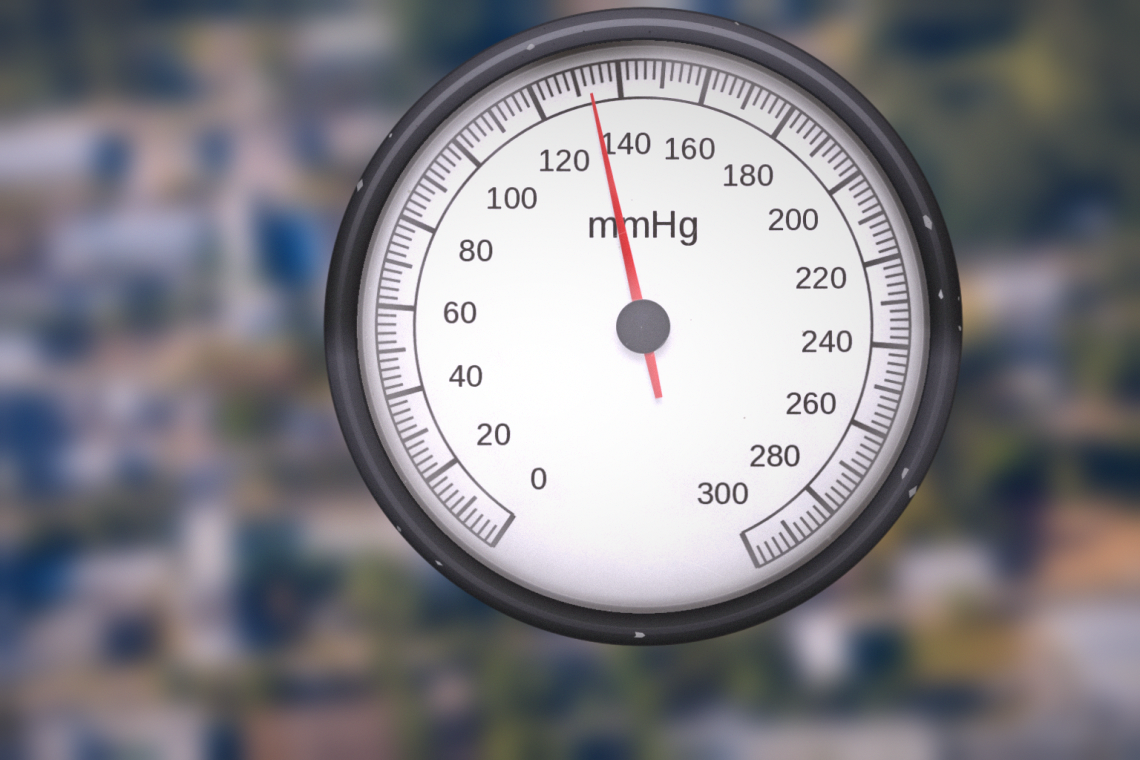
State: 133mmHg
